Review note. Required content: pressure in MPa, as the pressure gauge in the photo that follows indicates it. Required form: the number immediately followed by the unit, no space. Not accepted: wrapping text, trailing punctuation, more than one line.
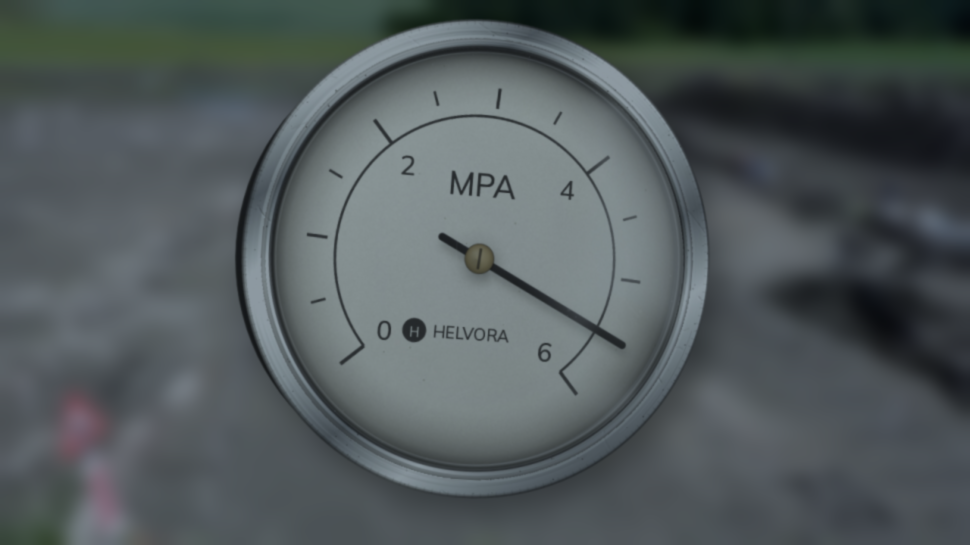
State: 5.5MPa
